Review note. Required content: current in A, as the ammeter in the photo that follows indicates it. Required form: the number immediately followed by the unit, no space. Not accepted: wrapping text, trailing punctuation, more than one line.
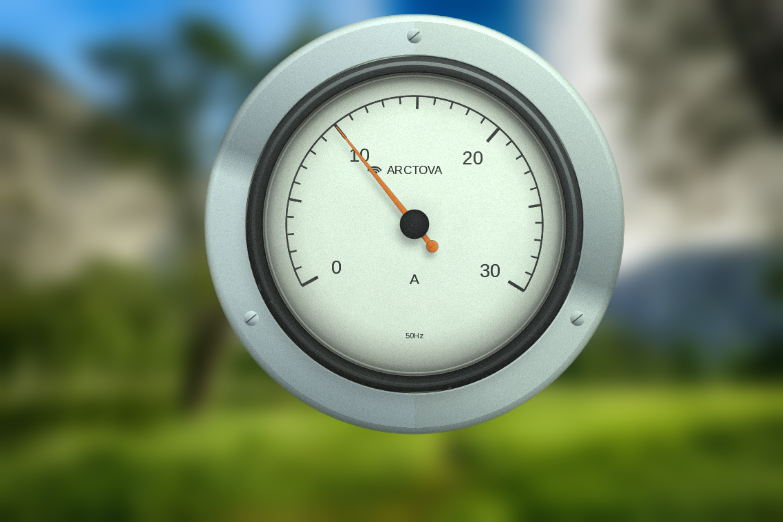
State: 10A
